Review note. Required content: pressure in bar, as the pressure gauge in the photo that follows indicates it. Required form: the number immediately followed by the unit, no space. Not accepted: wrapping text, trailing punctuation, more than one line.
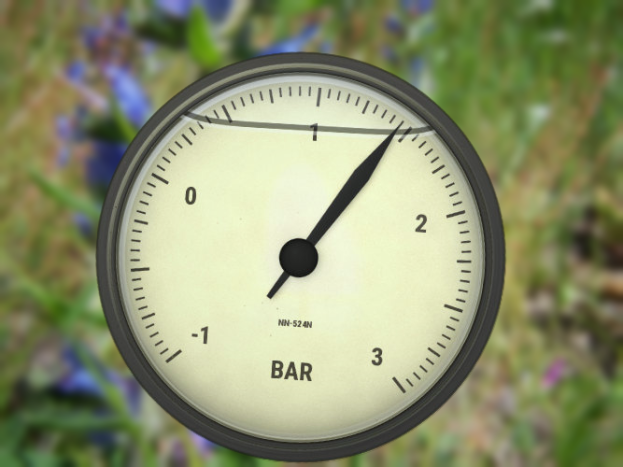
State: 1.45bar
